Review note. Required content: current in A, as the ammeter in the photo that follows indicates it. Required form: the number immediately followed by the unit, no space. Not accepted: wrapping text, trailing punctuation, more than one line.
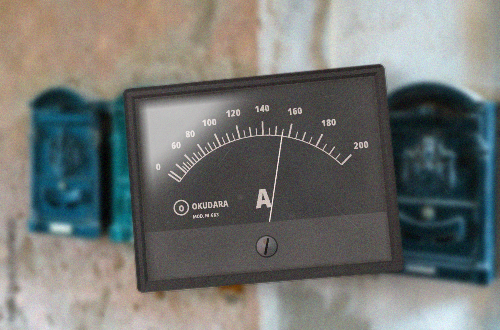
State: 155A
